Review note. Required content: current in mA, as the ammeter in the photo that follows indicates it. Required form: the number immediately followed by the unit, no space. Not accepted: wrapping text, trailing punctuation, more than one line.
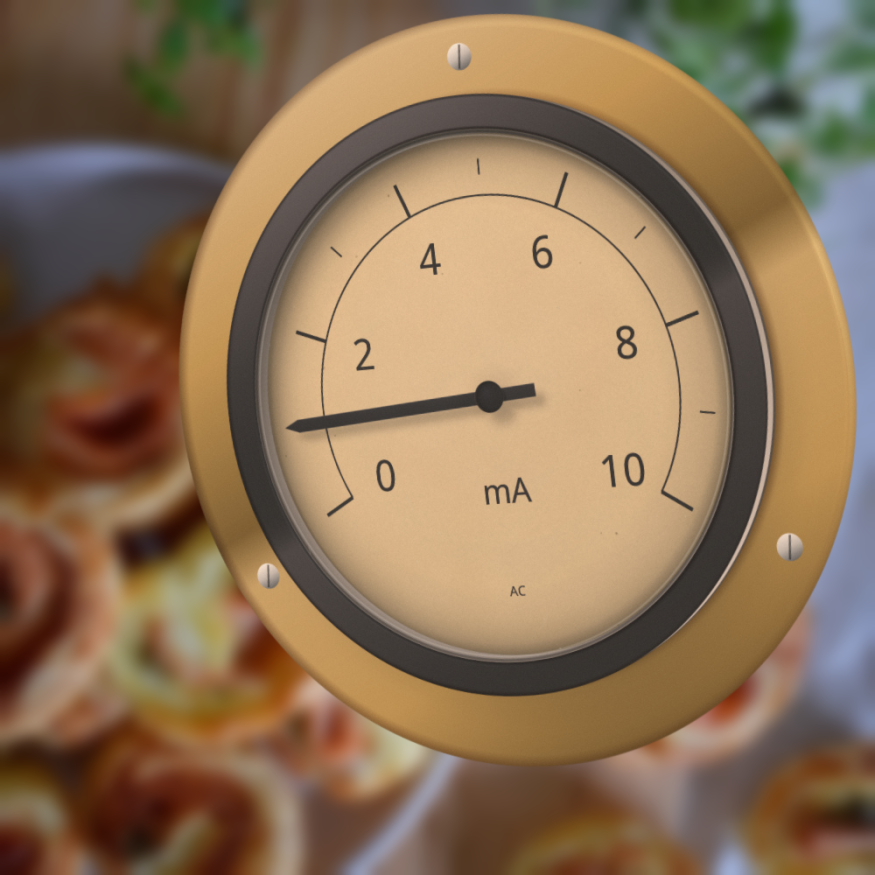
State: 1mA
